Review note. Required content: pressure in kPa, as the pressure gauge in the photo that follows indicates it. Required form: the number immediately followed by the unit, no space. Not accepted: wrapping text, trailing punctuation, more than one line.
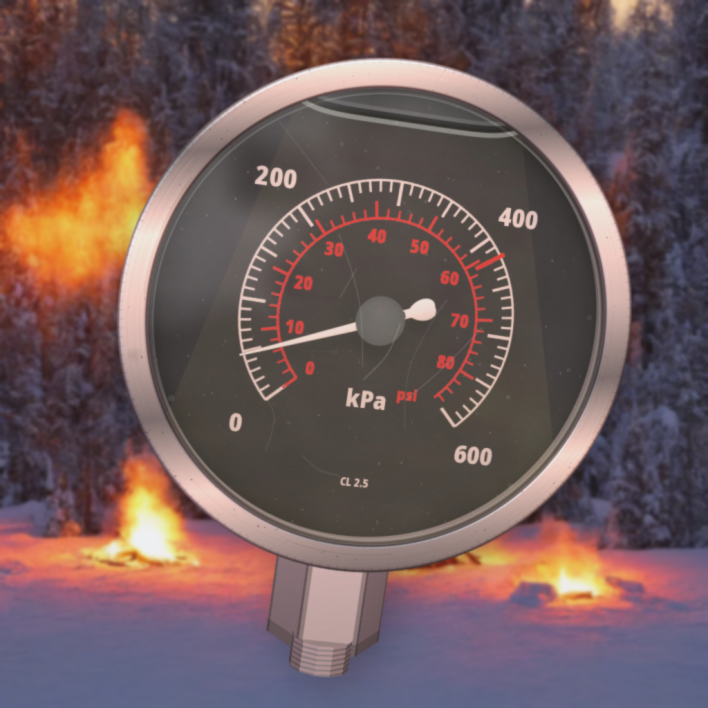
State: 50kPa
